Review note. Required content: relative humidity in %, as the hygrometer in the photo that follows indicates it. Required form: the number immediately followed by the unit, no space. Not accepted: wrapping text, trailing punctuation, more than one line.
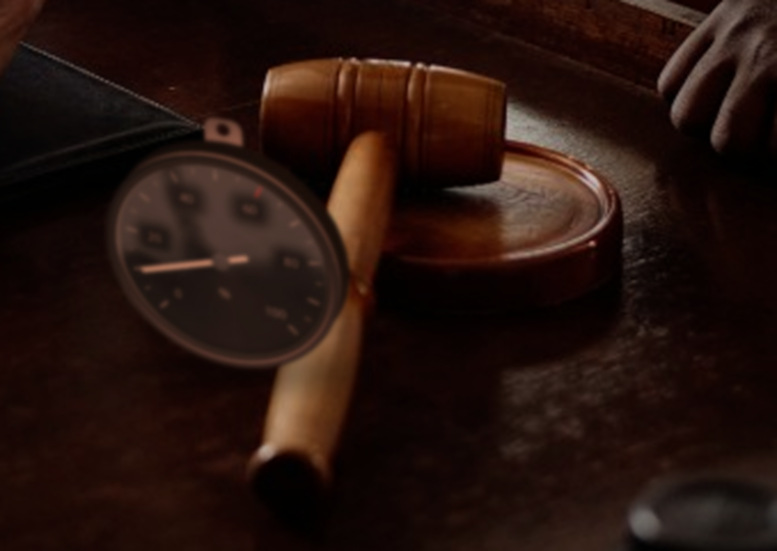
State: 10%
